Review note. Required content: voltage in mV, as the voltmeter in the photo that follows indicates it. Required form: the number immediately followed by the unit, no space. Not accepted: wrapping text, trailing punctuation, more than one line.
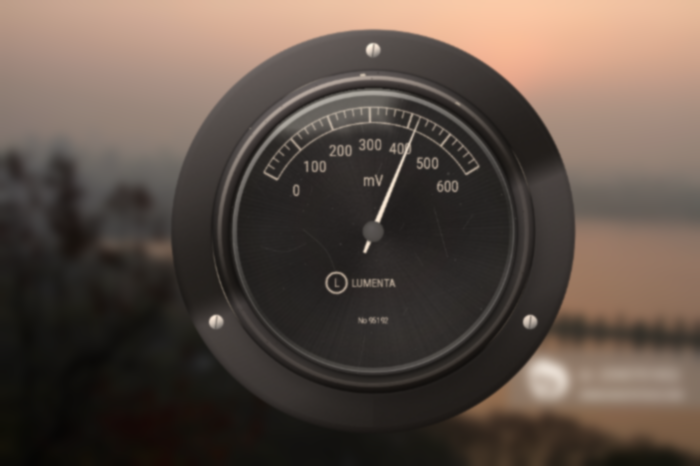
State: 420mV
